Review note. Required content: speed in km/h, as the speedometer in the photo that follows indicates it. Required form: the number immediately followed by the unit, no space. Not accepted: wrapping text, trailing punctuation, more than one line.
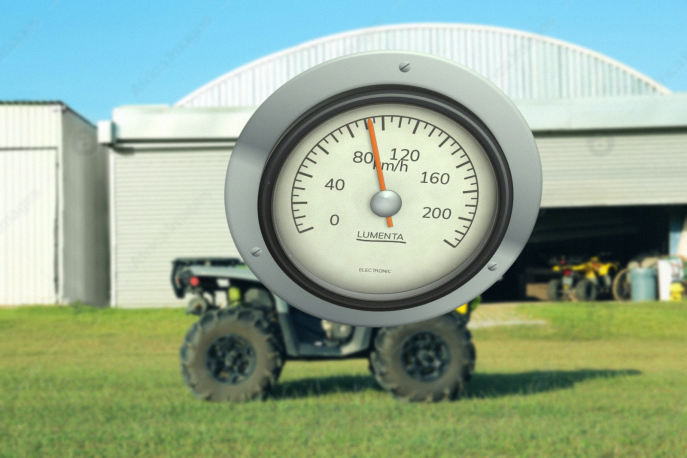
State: 92.5km/h
